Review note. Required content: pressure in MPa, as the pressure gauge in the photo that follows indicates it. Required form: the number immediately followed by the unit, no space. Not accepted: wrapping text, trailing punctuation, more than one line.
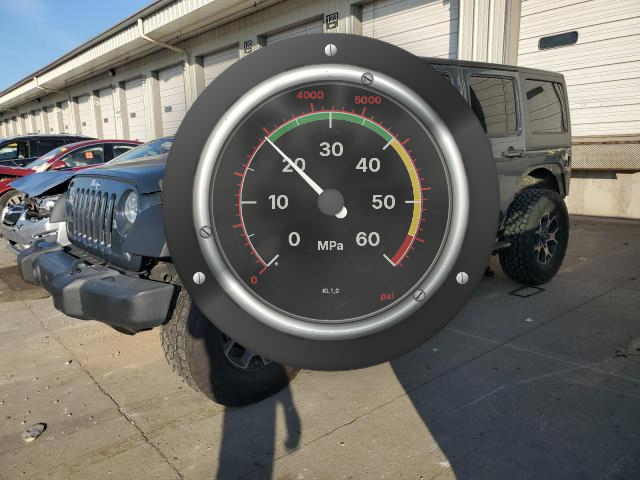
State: 20MPa
